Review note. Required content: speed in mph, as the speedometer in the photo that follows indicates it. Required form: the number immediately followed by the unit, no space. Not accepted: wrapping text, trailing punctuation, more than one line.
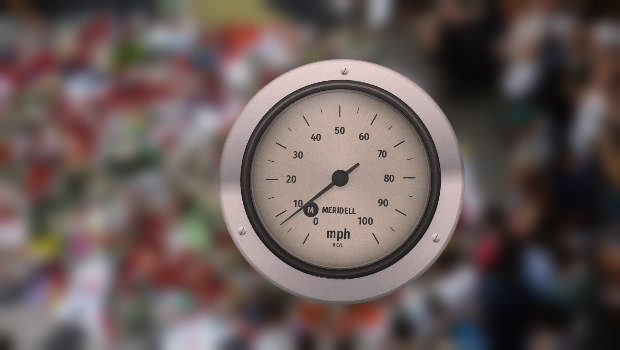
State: 7.5mph
